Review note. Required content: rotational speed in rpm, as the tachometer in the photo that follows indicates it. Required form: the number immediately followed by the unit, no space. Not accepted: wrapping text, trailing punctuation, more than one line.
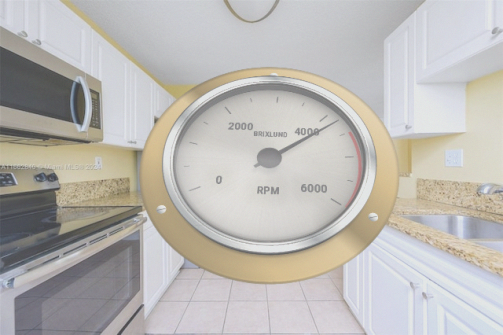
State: 4250rpm
